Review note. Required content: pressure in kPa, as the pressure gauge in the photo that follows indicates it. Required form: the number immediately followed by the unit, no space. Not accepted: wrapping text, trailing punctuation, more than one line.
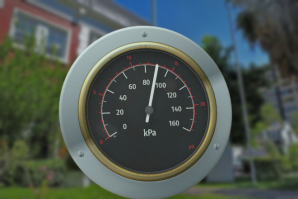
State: 90kPa
